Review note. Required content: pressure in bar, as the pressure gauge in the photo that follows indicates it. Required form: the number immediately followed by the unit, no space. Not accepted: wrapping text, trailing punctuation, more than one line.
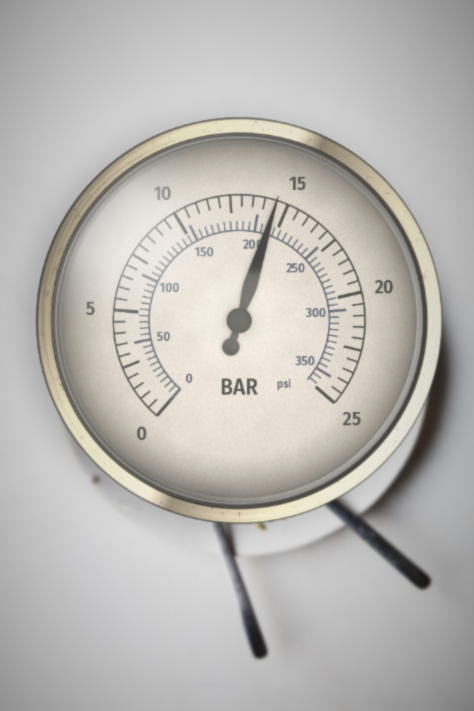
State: 14.5bar
